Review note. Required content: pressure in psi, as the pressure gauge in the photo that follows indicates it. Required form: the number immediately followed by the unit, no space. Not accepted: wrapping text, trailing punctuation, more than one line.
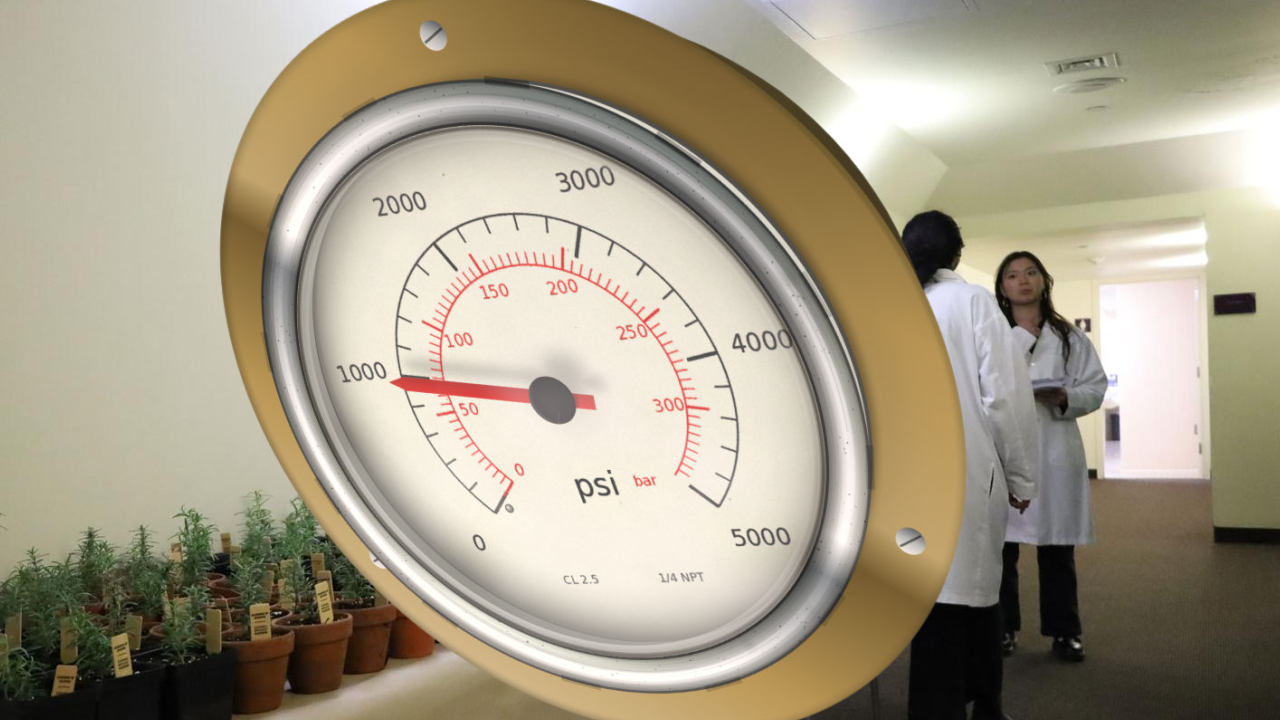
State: 1000psi
